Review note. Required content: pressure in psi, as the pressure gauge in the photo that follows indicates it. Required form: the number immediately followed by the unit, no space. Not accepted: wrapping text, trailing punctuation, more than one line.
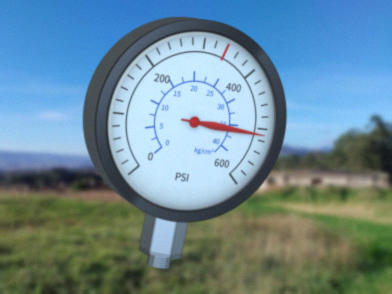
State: 510psi
